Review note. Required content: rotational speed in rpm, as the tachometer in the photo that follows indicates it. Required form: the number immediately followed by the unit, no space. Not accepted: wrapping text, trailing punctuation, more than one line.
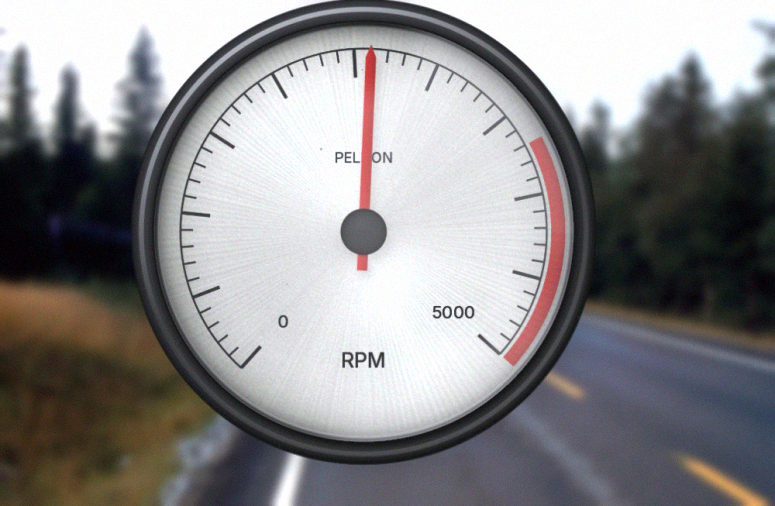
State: 2600rpm
